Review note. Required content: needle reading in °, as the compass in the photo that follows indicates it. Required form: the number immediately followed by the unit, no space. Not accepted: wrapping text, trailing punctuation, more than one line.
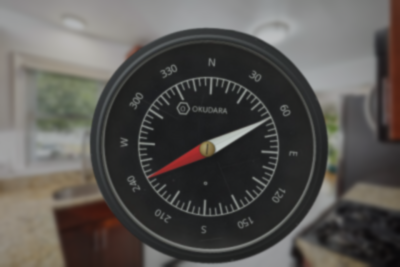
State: 240°
